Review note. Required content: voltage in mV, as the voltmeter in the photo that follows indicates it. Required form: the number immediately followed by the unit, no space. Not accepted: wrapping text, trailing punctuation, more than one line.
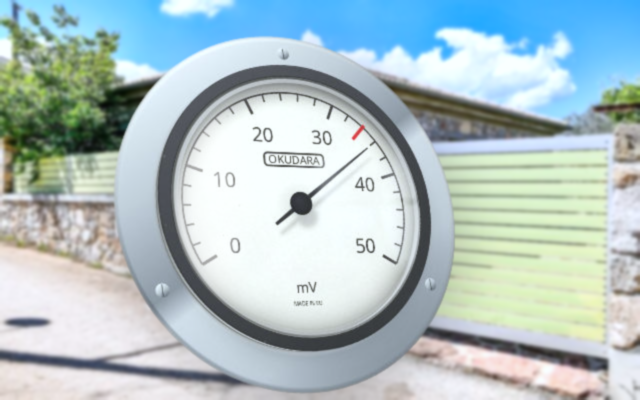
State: 36mV
